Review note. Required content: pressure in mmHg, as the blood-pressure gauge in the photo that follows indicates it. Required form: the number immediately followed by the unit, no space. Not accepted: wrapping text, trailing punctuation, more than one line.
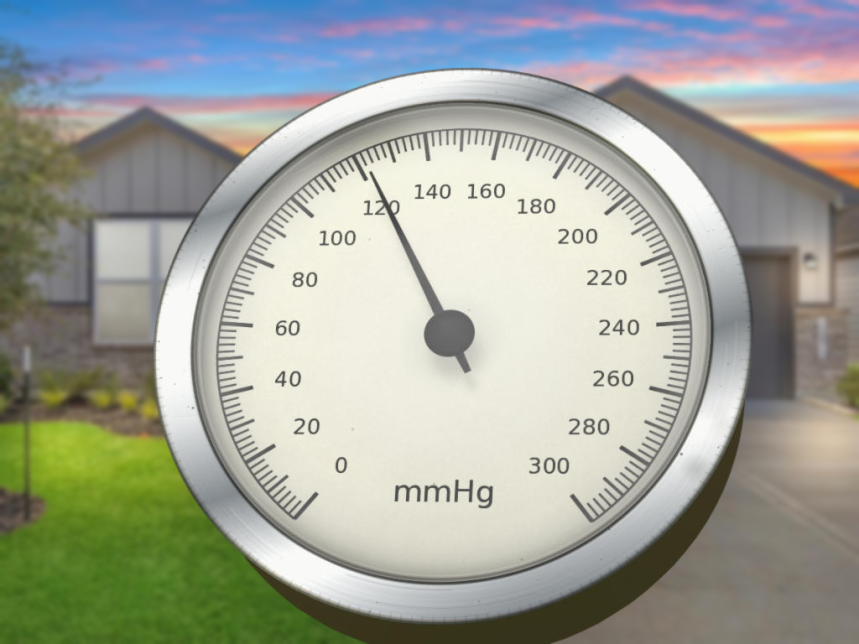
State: 122mmHg
